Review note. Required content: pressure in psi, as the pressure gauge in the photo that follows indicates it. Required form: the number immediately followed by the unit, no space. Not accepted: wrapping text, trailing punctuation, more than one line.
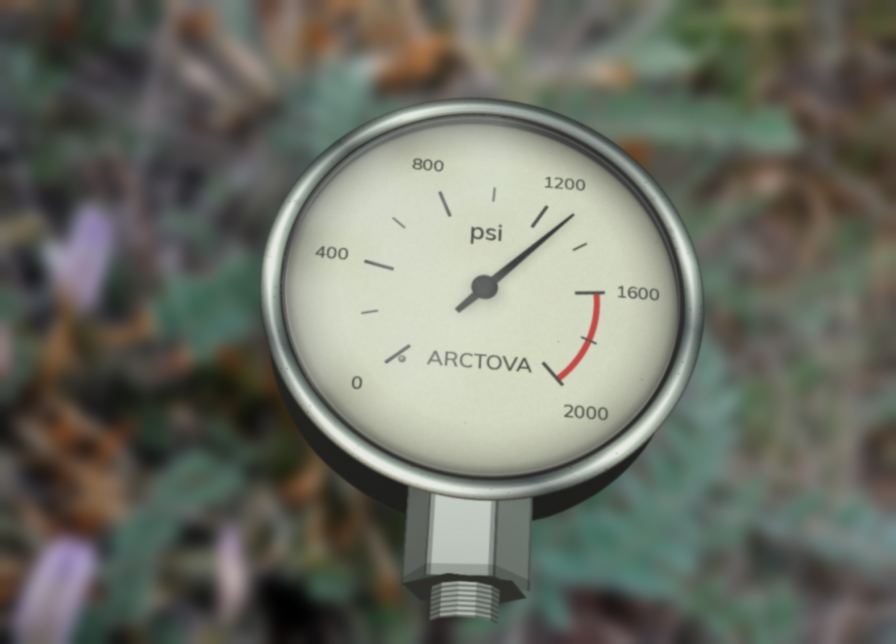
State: 1300psi
